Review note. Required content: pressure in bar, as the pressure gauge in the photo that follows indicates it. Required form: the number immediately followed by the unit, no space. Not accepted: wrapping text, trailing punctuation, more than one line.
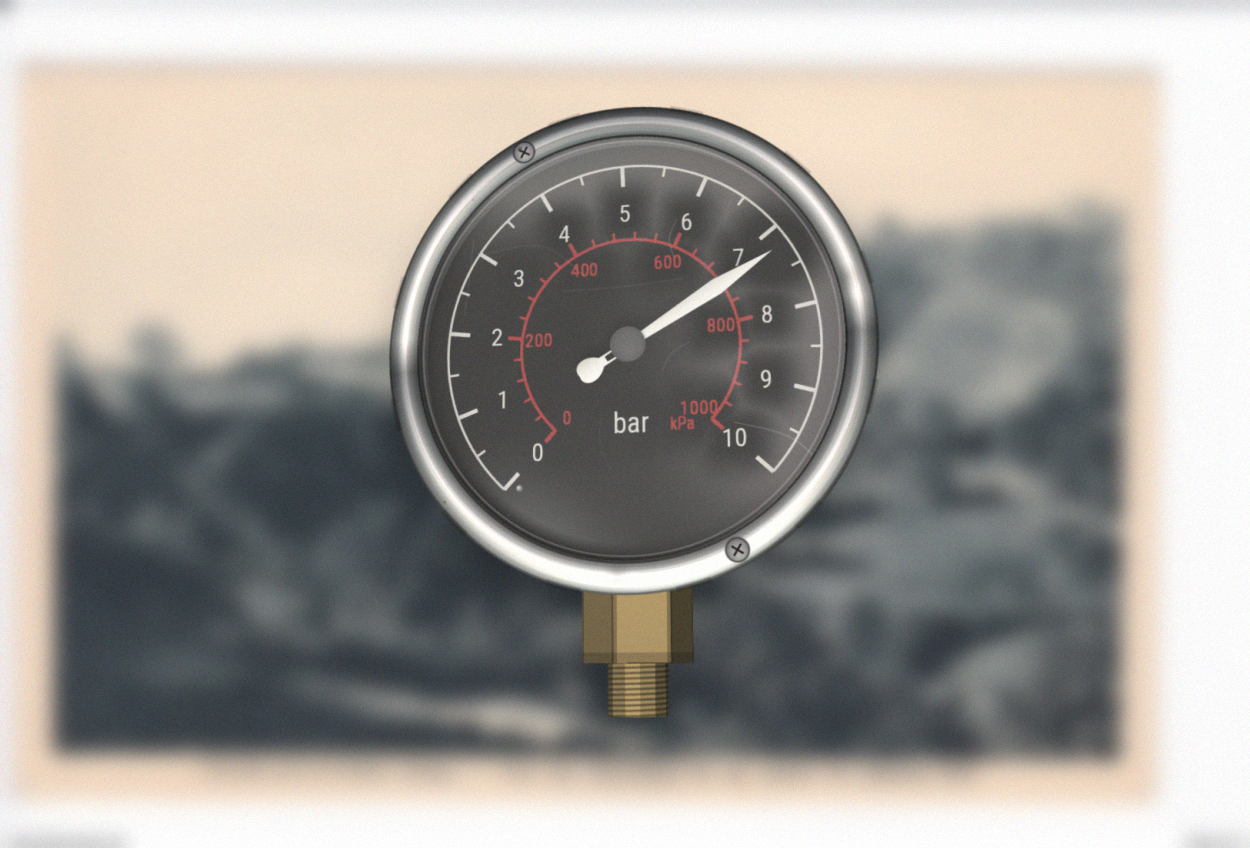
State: 7.25bar
